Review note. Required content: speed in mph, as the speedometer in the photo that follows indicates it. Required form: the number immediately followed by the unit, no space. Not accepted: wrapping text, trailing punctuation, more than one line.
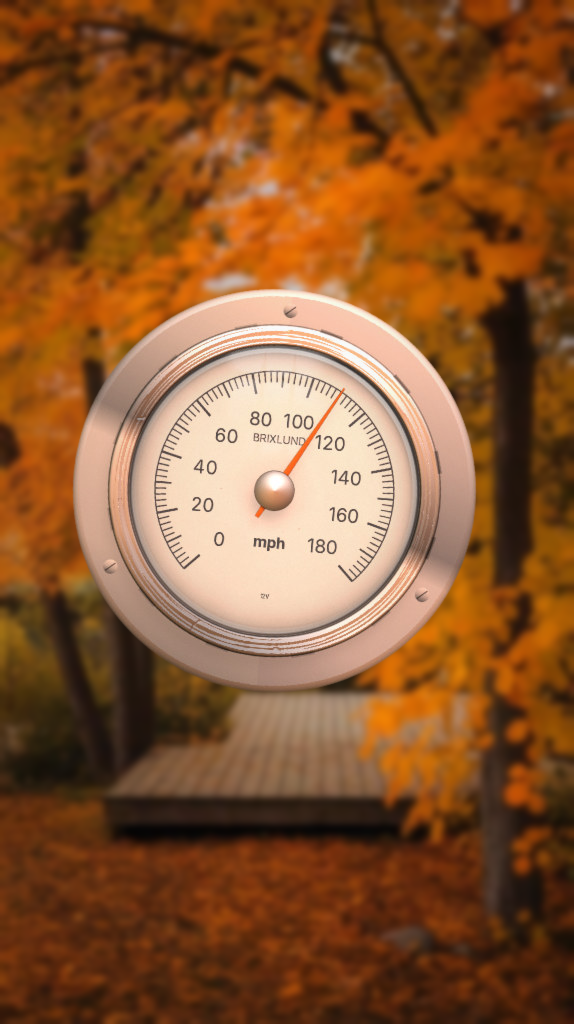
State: 110mph
